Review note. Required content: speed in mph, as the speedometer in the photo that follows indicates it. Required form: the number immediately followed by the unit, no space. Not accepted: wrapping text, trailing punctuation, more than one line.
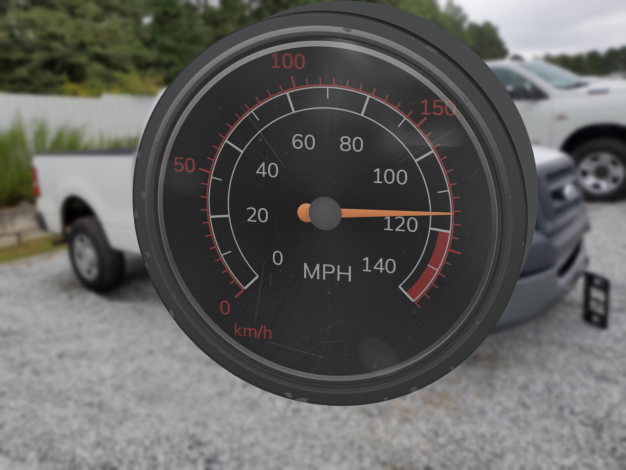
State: 115mph
